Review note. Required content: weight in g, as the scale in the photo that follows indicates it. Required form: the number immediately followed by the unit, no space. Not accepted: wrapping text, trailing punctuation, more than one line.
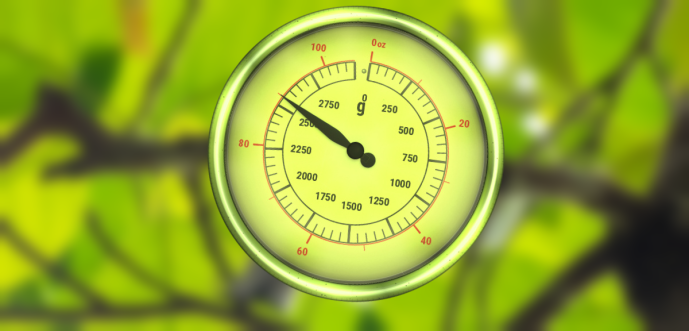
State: 2550g
